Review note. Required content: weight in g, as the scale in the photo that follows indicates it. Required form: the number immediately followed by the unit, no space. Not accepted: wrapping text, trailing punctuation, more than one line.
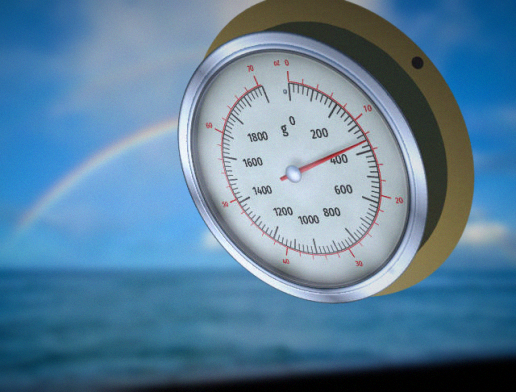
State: 360g
